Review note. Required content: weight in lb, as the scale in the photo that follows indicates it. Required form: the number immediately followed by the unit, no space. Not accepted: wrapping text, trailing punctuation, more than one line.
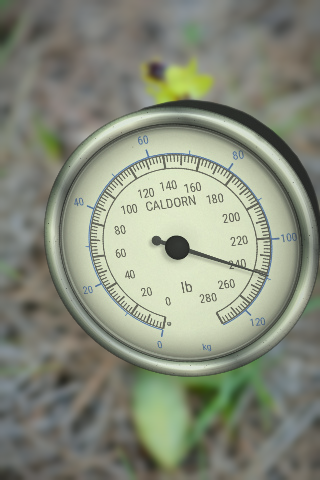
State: 240lb
